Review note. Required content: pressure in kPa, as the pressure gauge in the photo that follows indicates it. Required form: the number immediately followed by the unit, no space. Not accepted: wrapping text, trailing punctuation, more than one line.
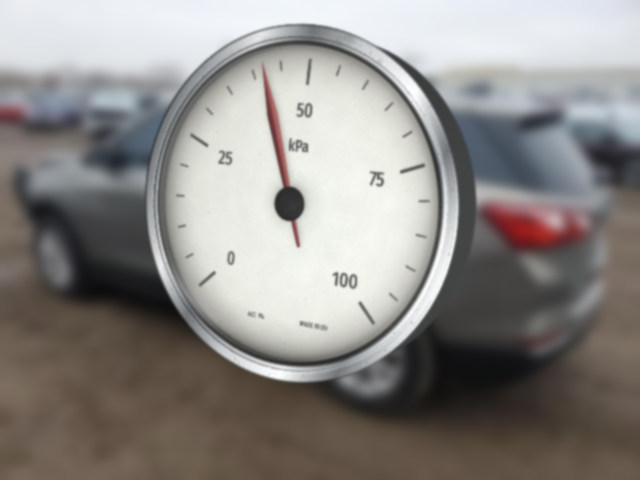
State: 42.5kPa
